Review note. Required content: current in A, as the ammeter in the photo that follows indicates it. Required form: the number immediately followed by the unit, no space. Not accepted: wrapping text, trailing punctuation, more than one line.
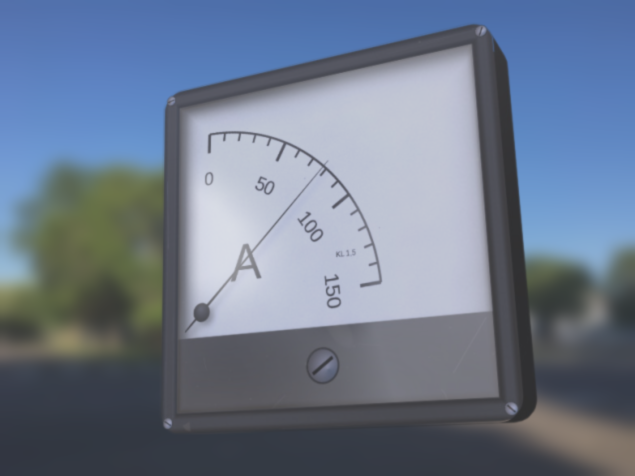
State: 80A
